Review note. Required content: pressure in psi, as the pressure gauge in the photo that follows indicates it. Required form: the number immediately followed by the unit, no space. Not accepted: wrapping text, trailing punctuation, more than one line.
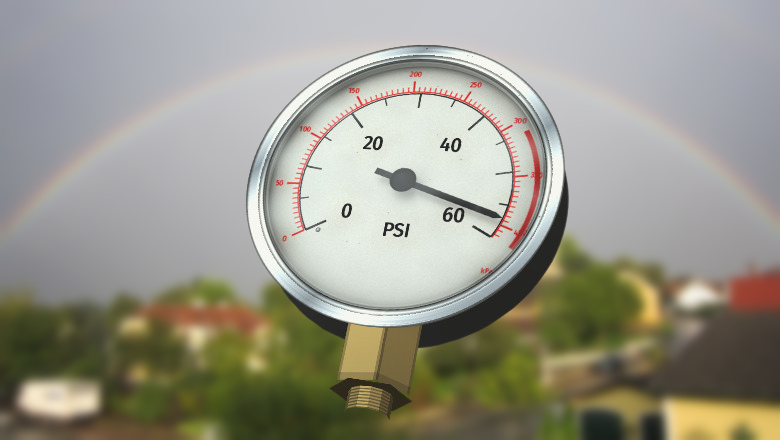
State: 57.5psi
